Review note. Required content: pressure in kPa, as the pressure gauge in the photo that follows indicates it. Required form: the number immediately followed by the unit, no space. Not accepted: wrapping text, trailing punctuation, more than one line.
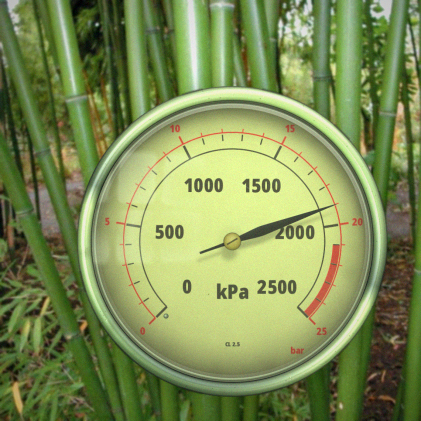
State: 1900kPa
